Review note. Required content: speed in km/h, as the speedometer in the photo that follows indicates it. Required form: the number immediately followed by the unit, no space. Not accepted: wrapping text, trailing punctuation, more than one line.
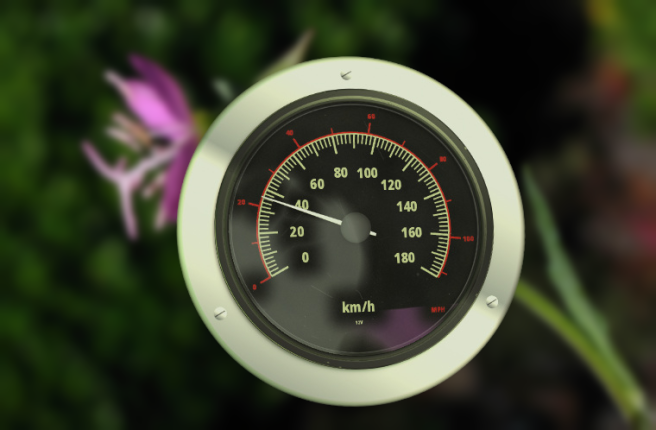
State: 36km/h
